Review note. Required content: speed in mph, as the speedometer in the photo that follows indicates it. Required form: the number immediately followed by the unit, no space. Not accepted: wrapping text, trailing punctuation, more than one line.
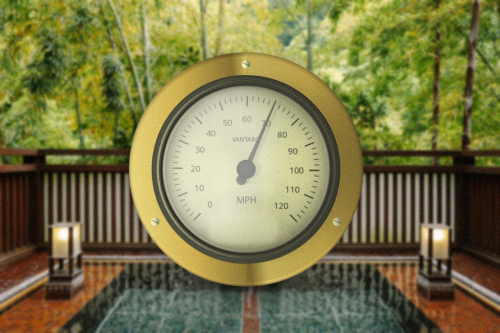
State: 70mph
